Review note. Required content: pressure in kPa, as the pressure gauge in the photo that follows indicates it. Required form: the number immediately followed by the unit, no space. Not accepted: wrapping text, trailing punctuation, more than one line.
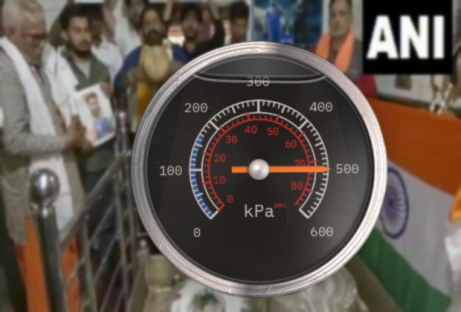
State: 500kPa
